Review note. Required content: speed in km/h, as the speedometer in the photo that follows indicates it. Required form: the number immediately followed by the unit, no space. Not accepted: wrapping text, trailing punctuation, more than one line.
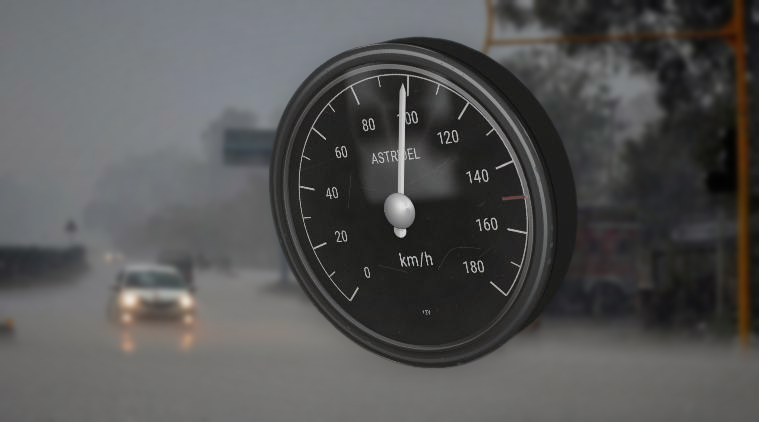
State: 100km/h
